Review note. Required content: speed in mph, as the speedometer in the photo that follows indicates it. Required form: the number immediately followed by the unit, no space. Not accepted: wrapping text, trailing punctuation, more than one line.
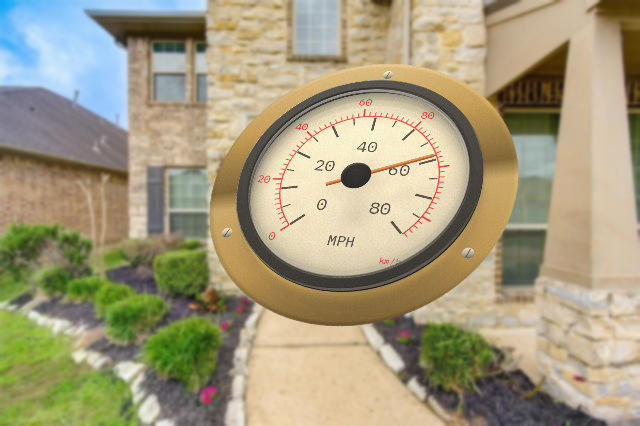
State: 60mph
